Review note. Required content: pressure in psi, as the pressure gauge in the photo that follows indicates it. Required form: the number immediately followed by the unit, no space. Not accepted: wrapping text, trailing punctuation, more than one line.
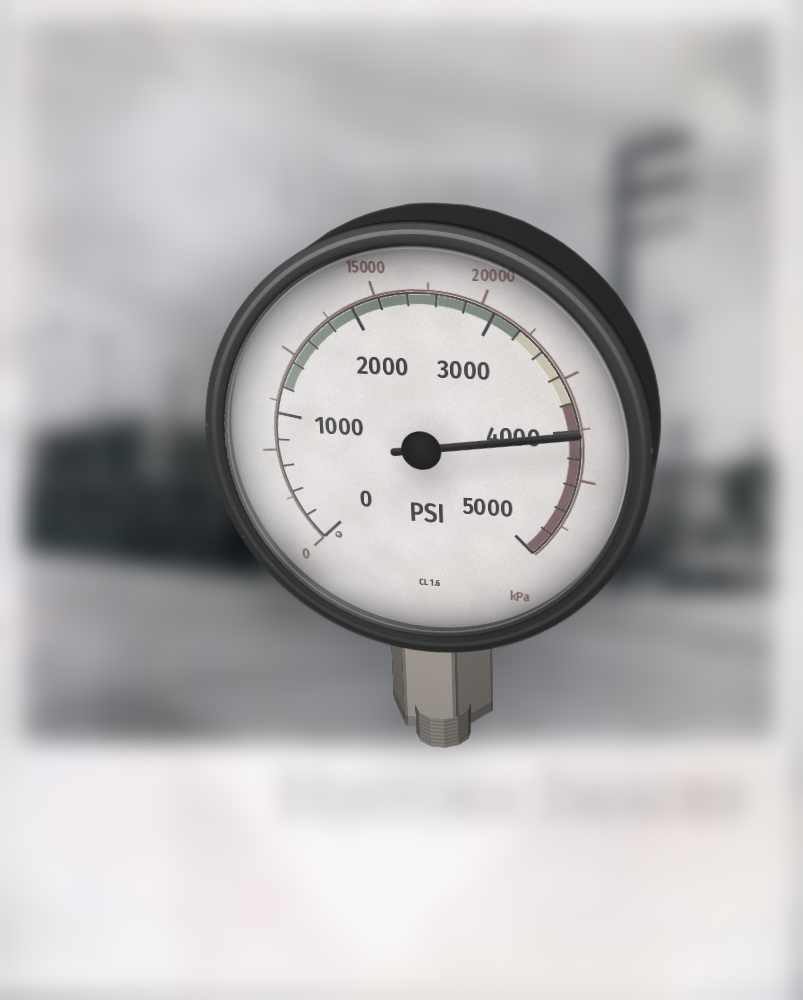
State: 4000psi
